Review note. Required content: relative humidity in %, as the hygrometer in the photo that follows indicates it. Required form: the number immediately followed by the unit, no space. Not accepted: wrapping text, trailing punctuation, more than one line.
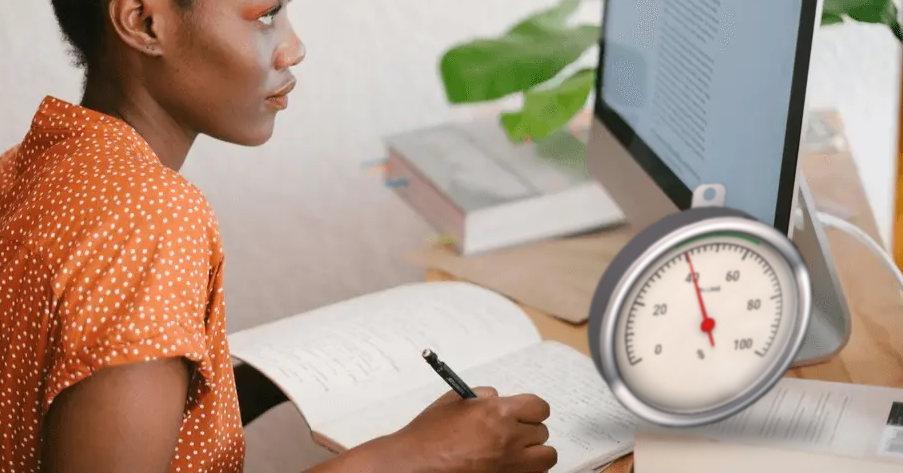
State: 40%
